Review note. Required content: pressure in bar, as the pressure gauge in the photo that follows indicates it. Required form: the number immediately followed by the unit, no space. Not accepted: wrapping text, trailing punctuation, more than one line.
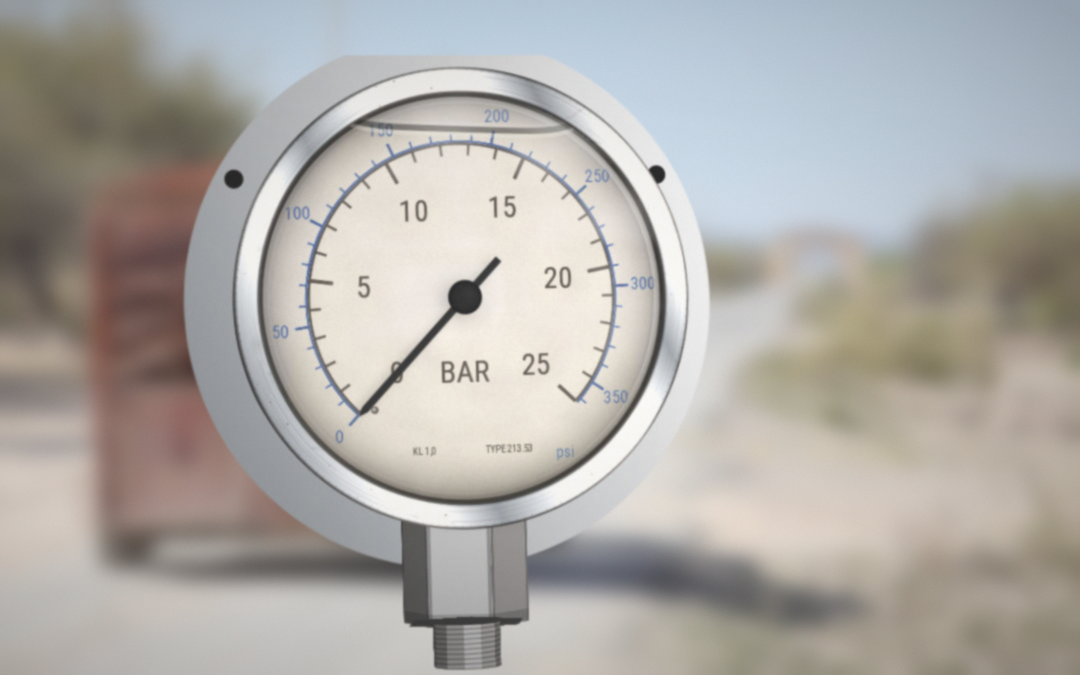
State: 0bar
